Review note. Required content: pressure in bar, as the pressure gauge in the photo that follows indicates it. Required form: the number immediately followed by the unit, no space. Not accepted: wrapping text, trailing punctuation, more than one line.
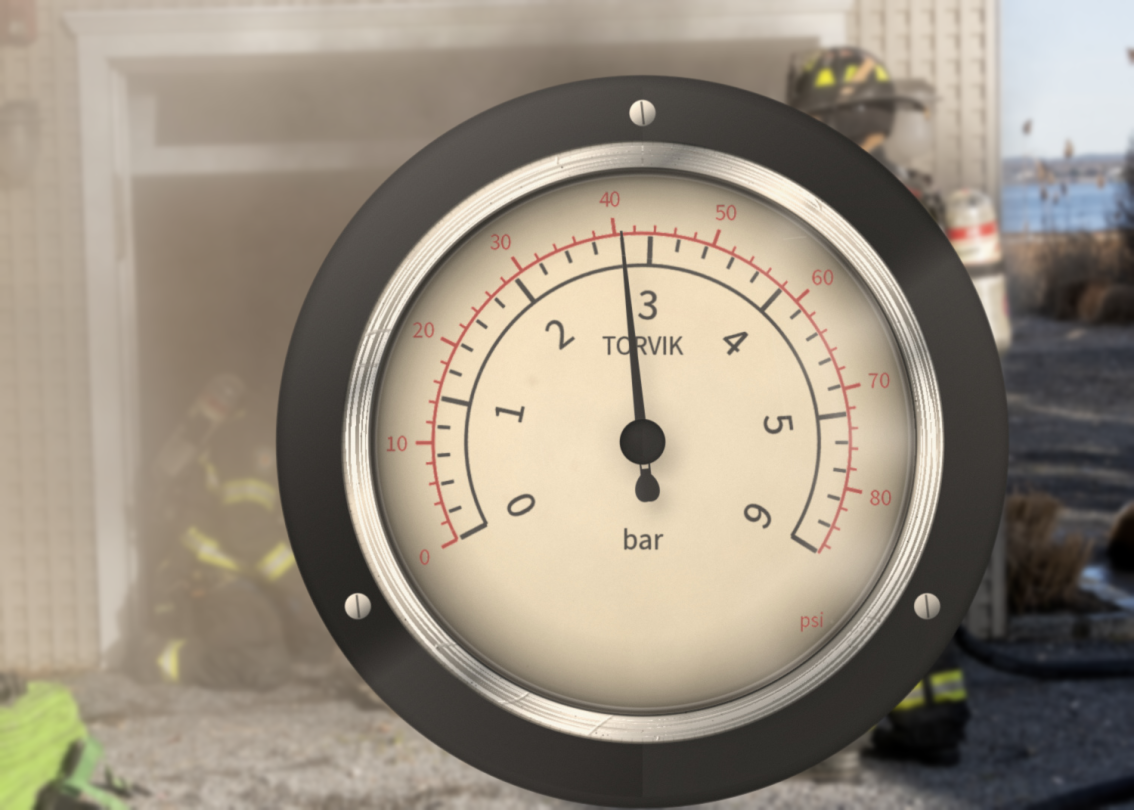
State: 2.8bar
